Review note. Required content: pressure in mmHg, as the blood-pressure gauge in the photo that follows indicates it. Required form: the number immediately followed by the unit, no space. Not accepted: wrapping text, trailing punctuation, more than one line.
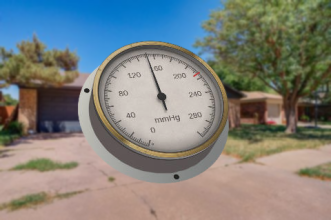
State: 150mmHg
